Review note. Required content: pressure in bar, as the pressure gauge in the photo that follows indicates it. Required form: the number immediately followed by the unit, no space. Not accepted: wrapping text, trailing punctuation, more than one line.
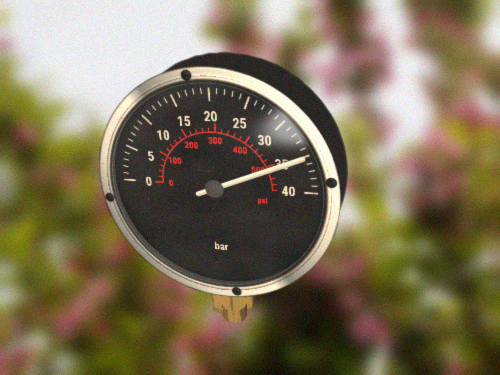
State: 35bar
